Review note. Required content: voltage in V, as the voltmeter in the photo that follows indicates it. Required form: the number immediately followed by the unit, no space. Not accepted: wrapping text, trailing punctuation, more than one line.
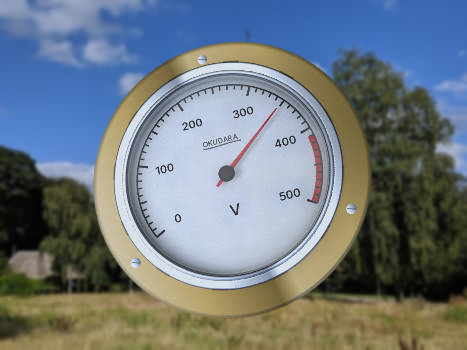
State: 350V
